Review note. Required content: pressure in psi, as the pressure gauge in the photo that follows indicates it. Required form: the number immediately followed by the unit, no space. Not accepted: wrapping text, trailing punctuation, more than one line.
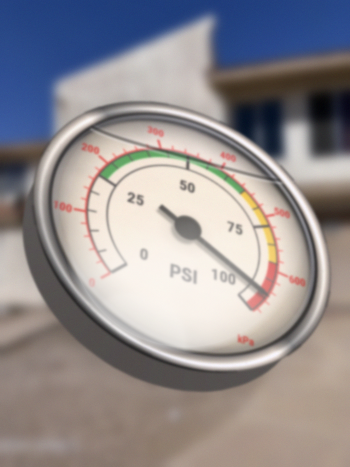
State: 95psi
